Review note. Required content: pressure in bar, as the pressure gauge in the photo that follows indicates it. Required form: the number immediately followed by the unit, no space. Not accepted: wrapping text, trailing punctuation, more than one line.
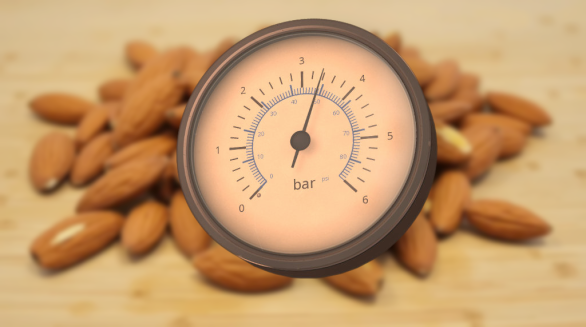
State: 3.4bar
